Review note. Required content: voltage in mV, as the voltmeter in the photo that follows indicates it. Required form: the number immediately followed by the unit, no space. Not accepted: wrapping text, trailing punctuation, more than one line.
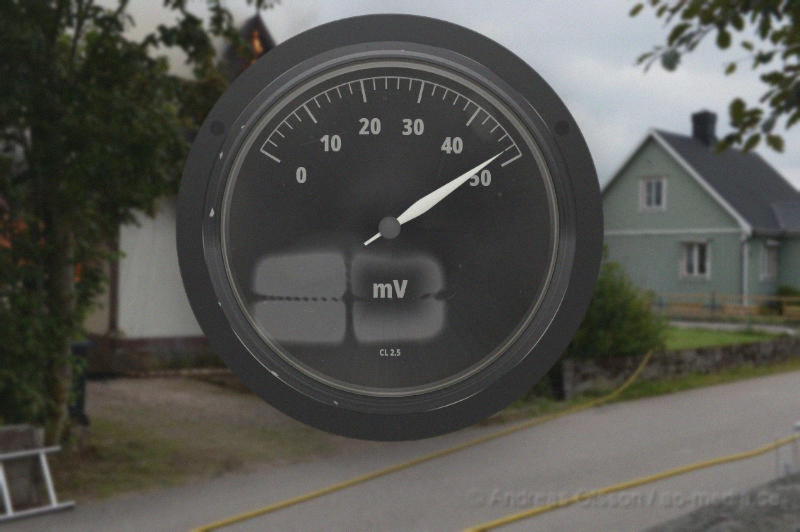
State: 48mV
